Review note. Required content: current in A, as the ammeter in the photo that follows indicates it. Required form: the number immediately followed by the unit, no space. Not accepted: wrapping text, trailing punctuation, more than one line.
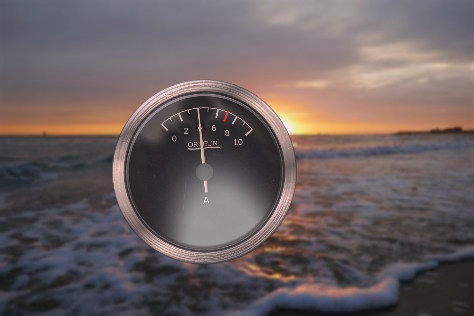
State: 4A
